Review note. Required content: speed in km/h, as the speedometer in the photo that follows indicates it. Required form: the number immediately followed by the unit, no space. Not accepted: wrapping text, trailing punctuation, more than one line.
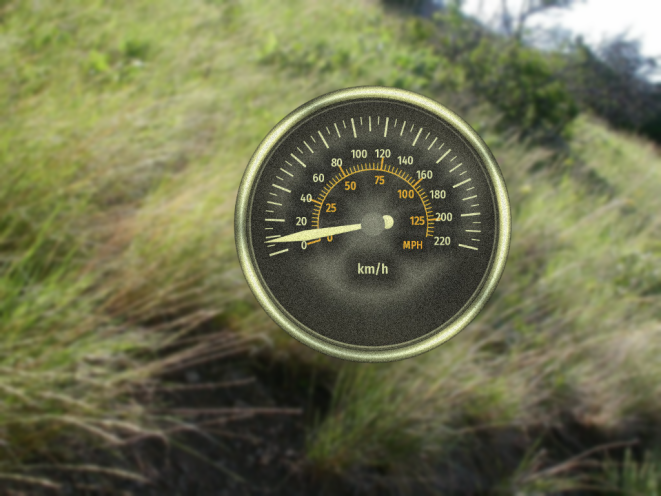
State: 7.5km/h
